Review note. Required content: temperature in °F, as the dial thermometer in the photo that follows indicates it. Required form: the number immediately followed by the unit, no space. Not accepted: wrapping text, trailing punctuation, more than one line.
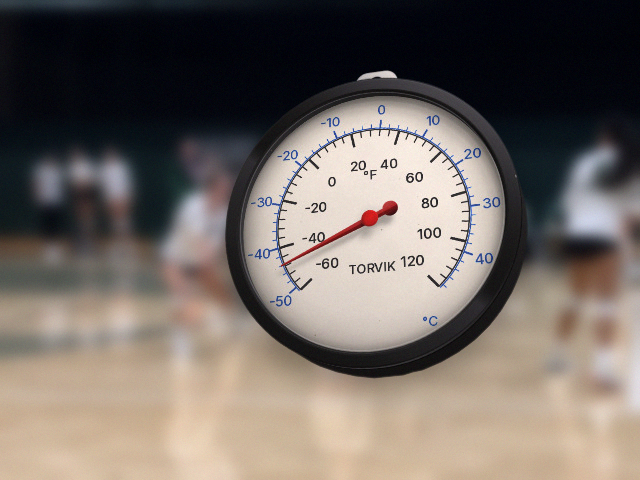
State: -48°F
